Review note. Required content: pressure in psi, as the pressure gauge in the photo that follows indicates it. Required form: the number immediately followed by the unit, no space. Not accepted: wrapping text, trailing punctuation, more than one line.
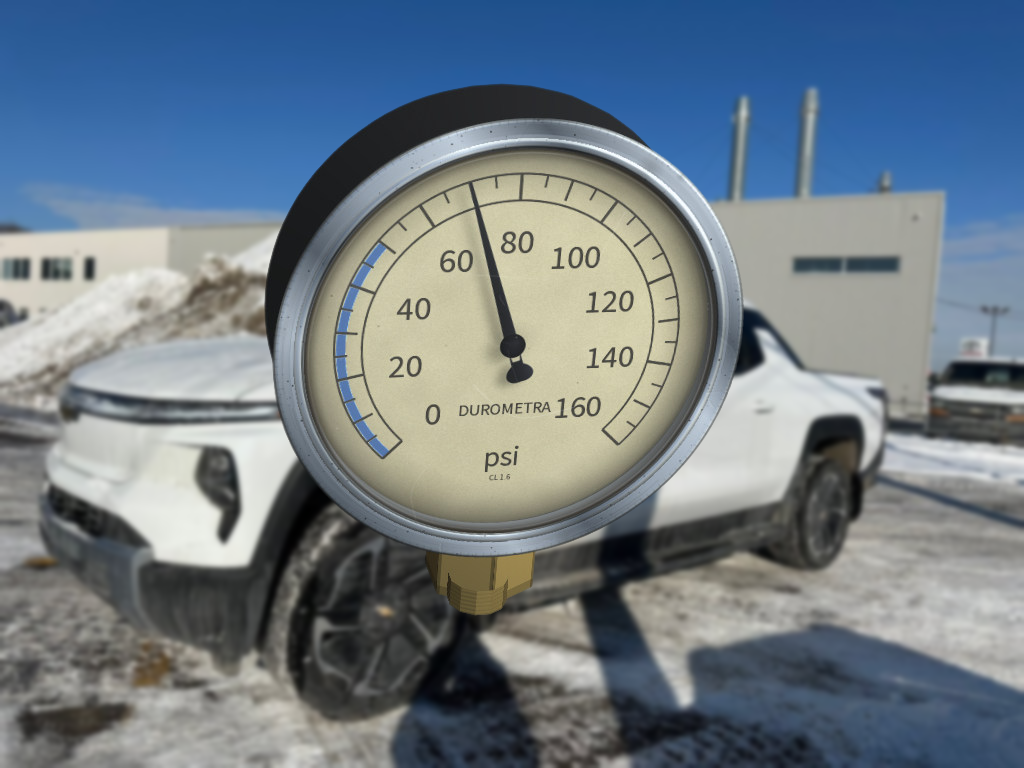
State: 70psi
